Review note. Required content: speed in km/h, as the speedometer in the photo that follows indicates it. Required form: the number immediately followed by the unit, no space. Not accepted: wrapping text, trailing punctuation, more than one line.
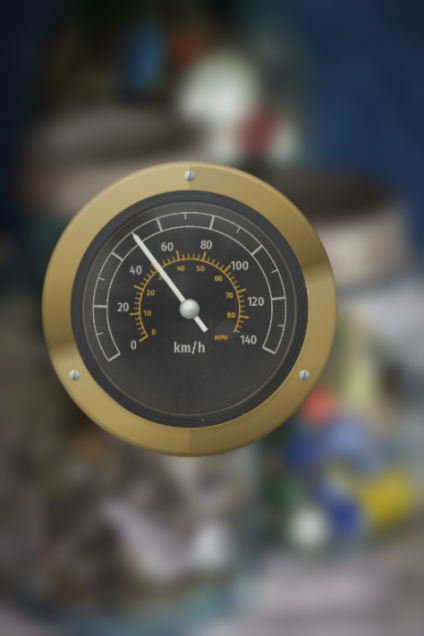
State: 50km/h
